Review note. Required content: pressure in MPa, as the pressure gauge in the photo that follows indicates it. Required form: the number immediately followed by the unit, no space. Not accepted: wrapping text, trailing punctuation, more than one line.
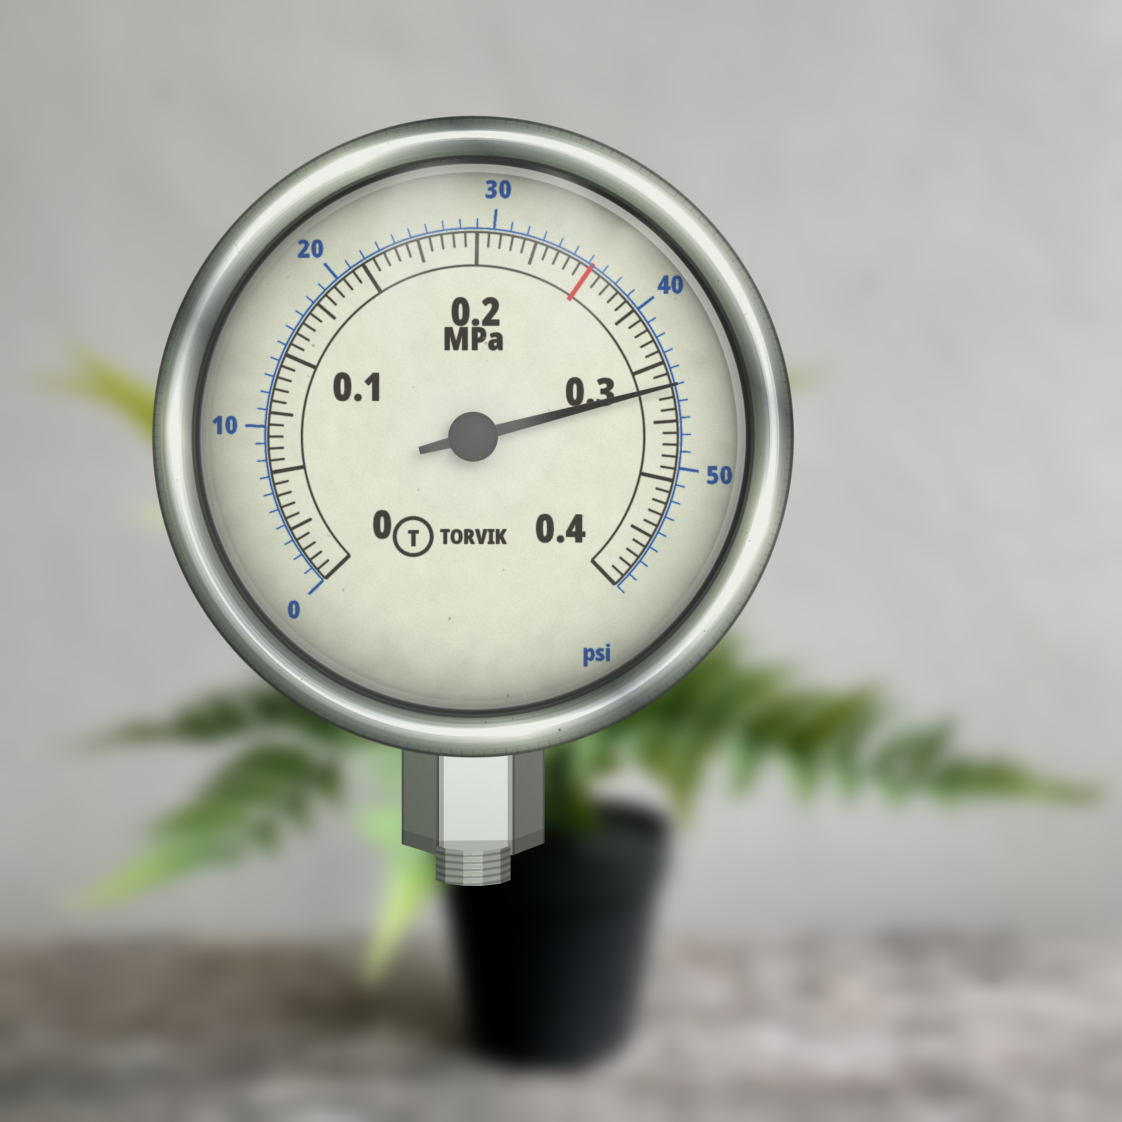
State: 0.31MPa
